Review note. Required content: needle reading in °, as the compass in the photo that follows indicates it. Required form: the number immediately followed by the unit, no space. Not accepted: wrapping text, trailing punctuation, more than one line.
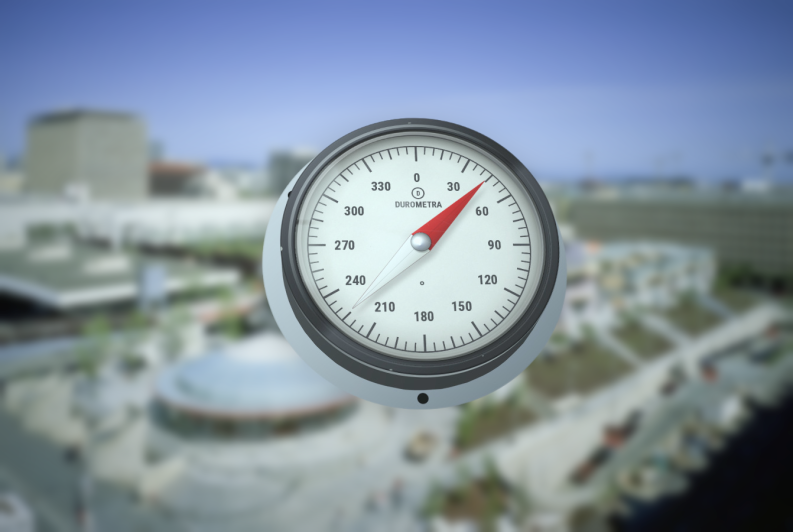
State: 45°
